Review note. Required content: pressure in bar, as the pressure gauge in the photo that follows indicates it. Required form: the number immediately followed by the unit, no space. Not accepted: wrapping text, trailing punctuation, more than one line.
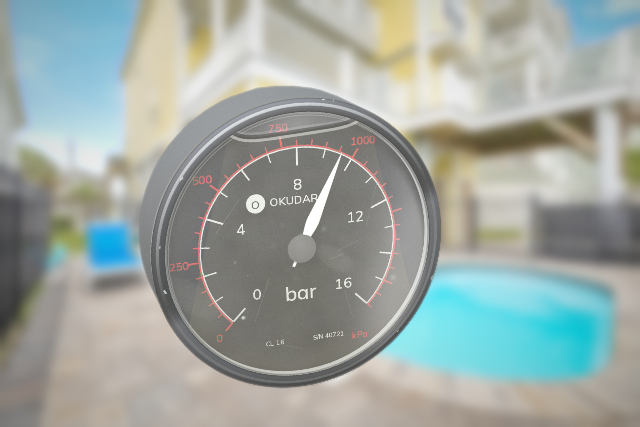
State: 9.5bar
